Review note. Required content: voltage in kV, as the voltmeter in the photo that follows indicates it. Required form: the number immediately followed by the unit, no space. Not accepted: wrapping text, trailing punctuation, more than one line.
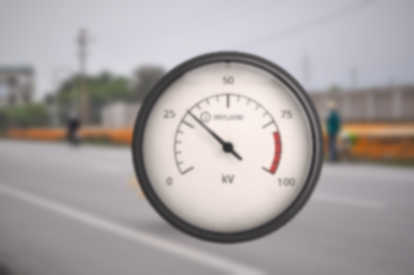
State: 30kV
